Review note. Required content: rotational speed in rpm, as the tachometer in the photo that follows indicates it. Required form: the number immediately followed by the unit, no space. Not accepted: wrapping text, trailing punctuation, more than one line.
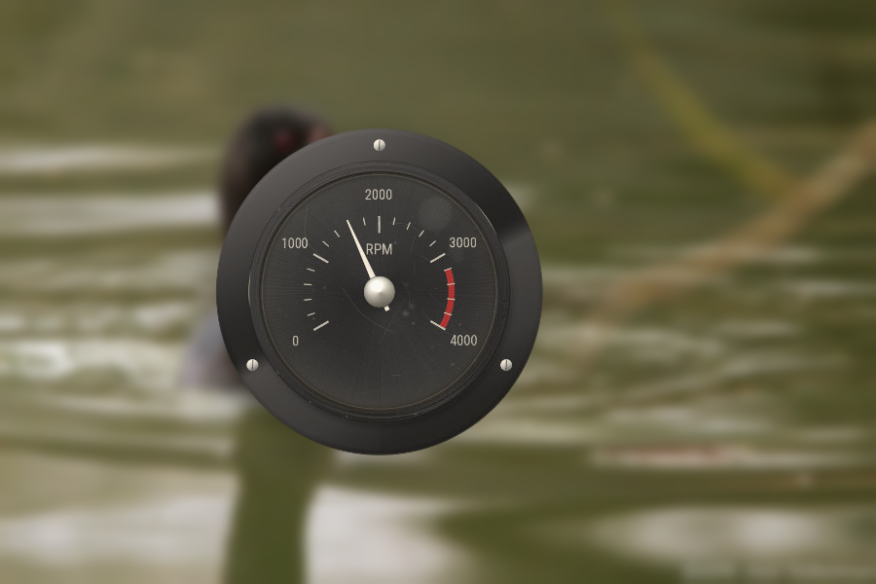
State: 1600rpm
